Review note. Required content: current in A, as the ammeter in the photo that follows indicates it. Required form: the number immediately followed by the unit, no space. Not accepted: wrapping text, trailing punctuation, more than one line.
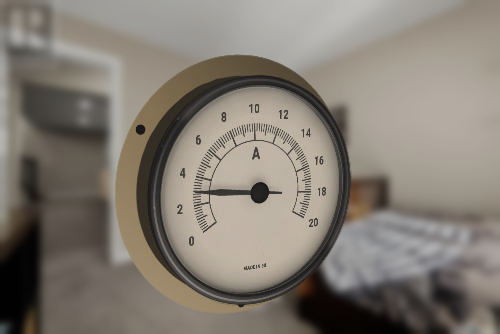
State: 3A
